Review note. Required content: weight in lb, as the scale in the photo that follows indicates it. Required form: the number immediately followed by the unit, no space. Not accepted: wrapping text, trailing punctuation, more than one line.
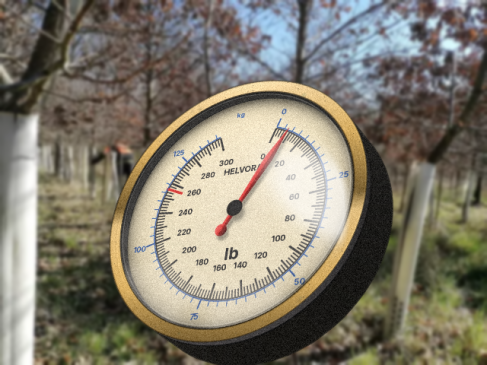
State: 10lb
